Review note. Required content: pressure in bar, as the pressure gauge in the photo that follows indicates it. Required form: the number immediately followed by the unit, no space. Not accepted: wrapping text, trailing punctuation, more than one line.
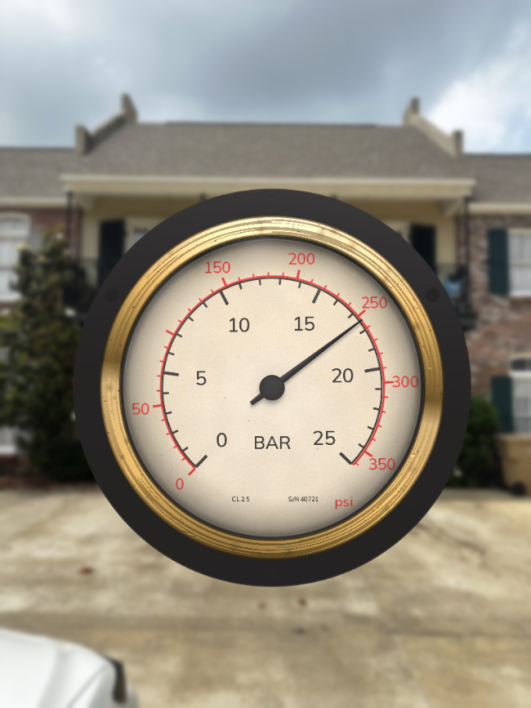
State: 17.5bar
